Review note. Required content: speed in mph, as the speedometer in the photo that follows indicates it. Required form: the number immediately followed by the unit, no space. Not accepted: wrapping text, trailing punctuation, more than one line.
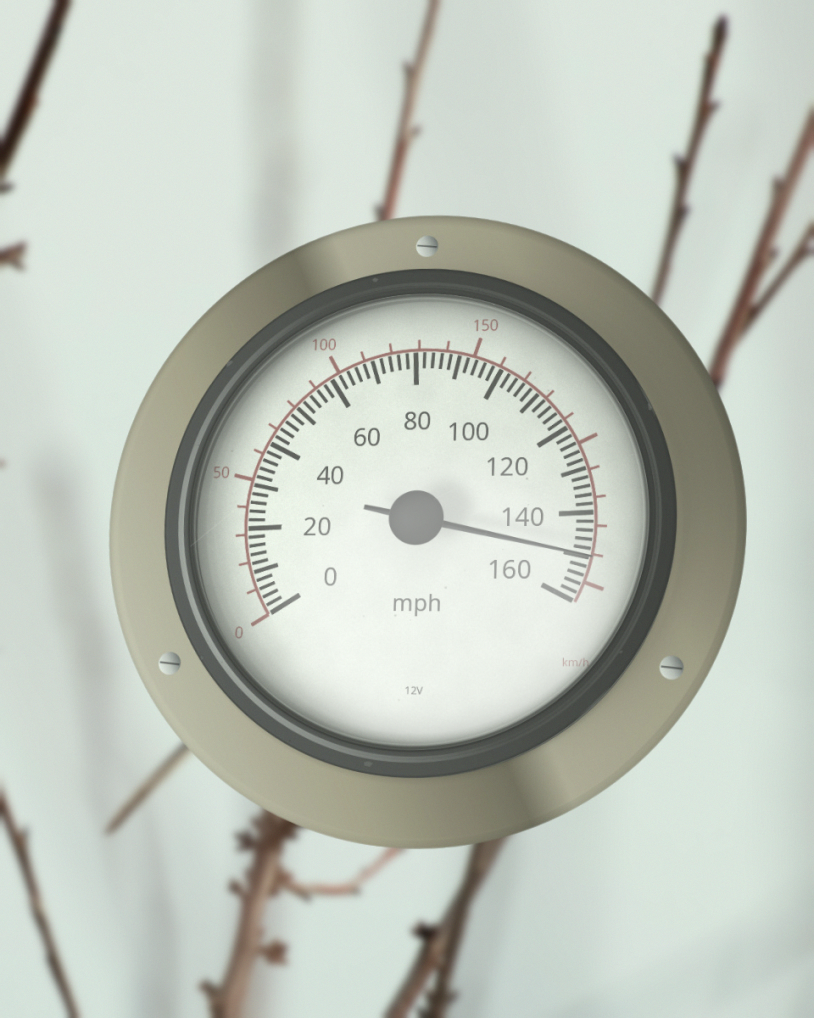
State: 150mph
